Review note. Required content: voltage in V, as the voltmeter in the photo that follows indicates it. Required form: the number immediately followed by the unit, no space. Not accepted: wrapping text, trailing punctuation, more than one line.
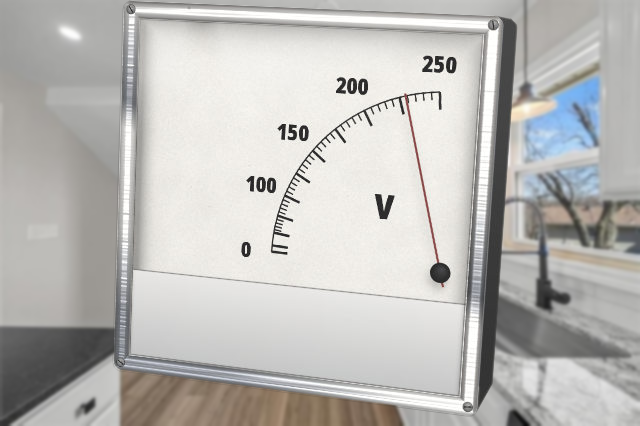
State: 230V
